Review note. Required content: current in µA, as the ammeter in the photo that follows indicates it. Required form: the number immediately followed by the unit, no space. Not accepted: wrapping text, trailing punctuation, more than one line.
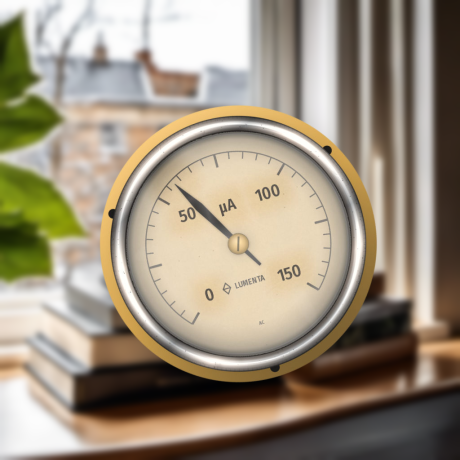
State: 57.5µA
